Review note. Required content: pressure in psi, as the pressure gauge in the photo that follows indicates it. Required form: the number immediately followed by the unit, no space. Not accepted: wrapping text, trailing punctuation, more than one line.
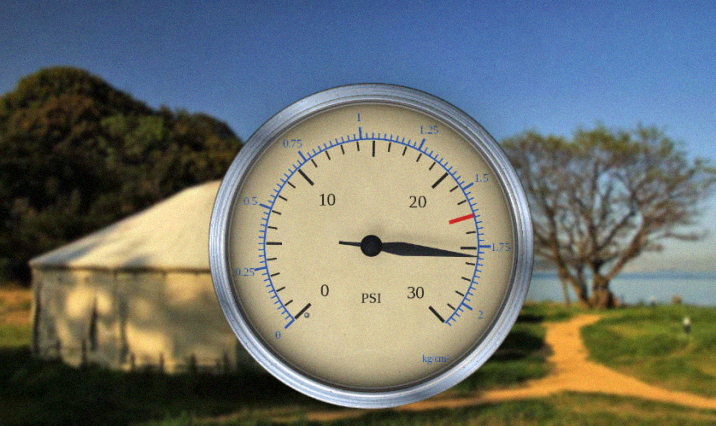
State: 25.5psi
